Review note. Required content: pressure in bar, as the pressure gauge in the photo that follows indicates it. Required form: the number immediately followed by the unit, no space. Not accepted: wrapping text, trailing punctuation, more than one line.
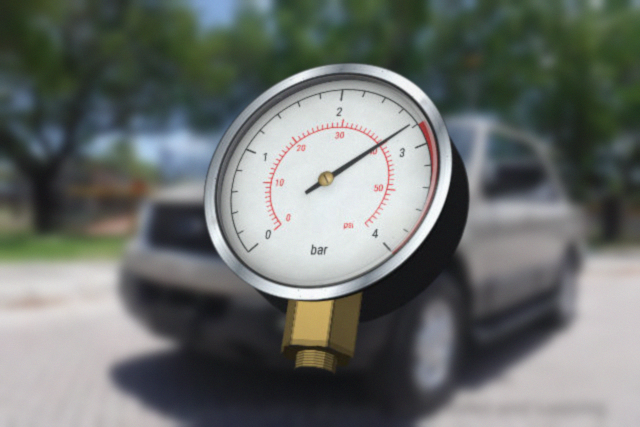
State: 2.8bar
